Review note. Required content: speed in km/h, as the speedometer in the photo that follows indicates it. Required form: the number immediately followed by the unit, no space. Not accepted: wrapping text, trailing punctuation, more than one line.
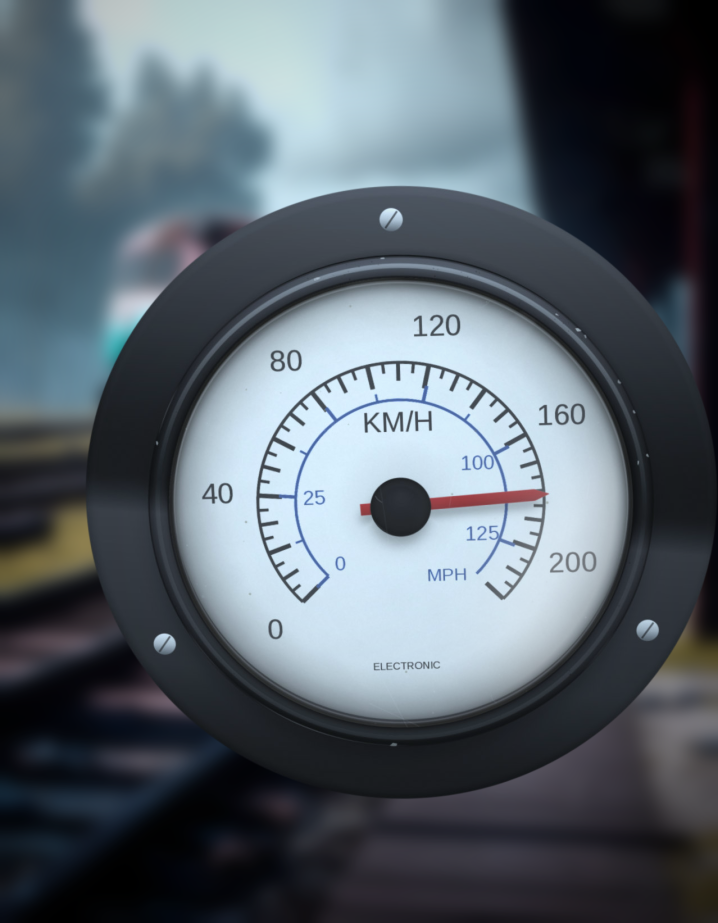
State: 180km/h
